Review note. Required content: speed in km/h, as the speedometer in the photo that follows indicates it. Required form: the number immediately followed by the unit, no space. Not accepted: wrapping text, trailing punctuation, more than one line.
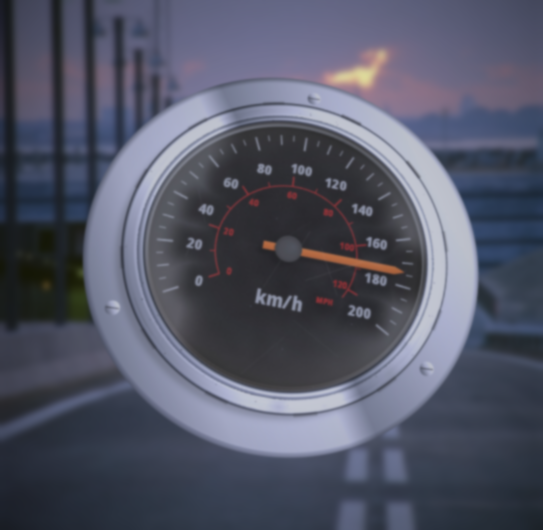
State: 175km/h
